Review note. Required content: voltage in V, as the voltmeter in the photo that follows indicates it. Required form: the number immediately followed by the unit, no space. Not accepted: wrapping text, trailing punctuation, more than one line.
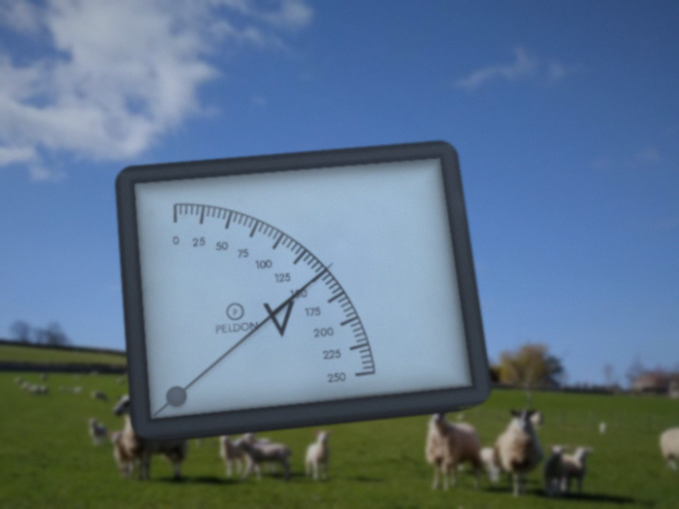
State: 150V
